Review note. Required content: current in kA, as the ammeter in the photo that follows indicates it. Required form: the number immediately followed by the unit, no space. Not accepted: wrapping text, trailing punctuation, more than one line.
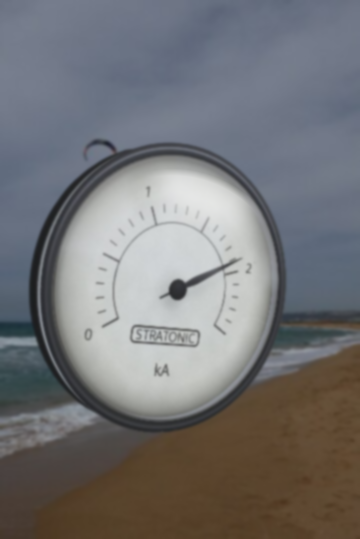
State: 1.9kA
